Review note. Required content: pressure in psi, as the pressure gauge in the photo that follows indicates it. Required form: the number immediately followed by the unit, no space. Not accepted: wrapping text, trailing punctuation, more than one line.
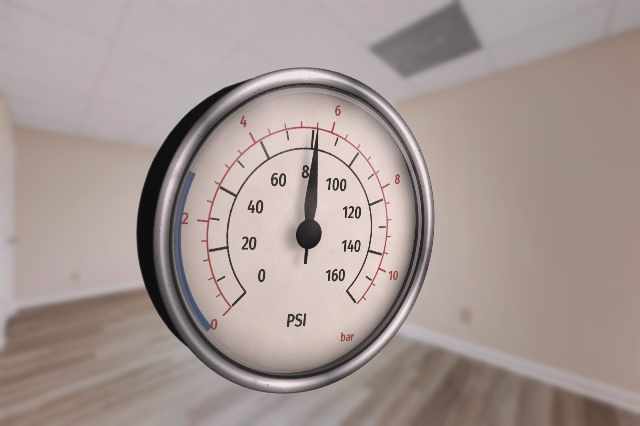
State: 80psi
